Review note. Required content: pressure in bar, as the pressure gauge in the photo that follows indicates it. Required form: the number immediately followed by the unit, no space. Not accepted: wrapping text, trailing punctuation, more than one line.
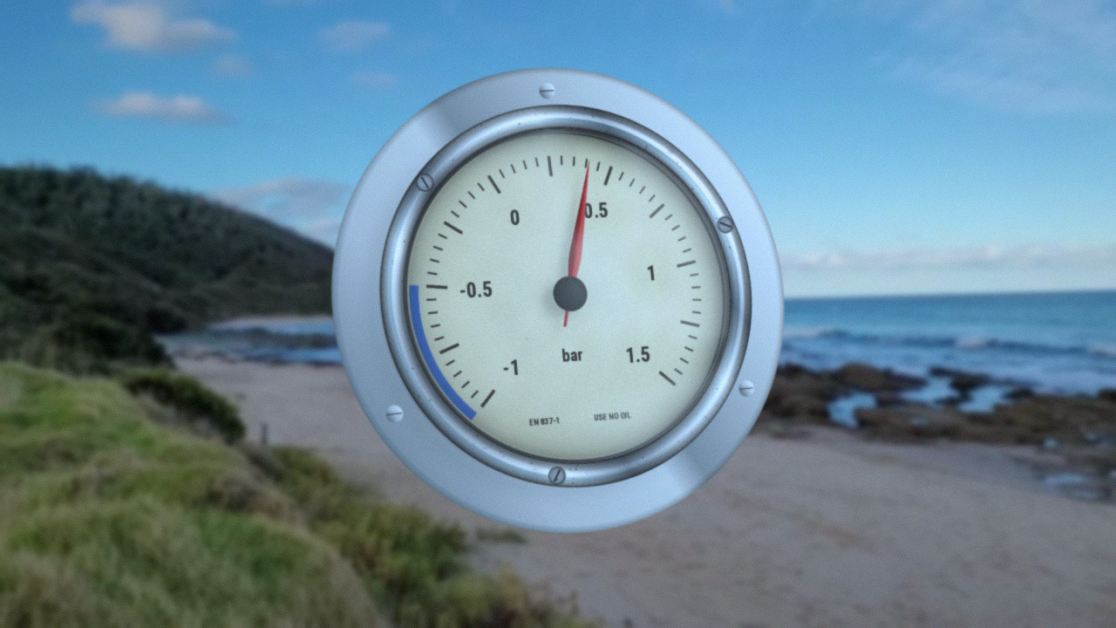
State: 0.4bar
